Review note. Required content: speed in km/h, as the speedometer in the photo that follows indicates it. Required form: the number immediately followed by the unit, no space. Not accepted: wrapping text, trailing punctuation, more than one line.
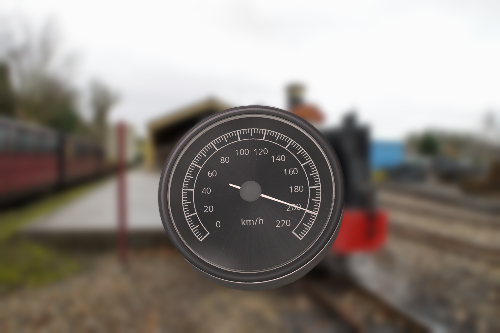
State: 200km/h
